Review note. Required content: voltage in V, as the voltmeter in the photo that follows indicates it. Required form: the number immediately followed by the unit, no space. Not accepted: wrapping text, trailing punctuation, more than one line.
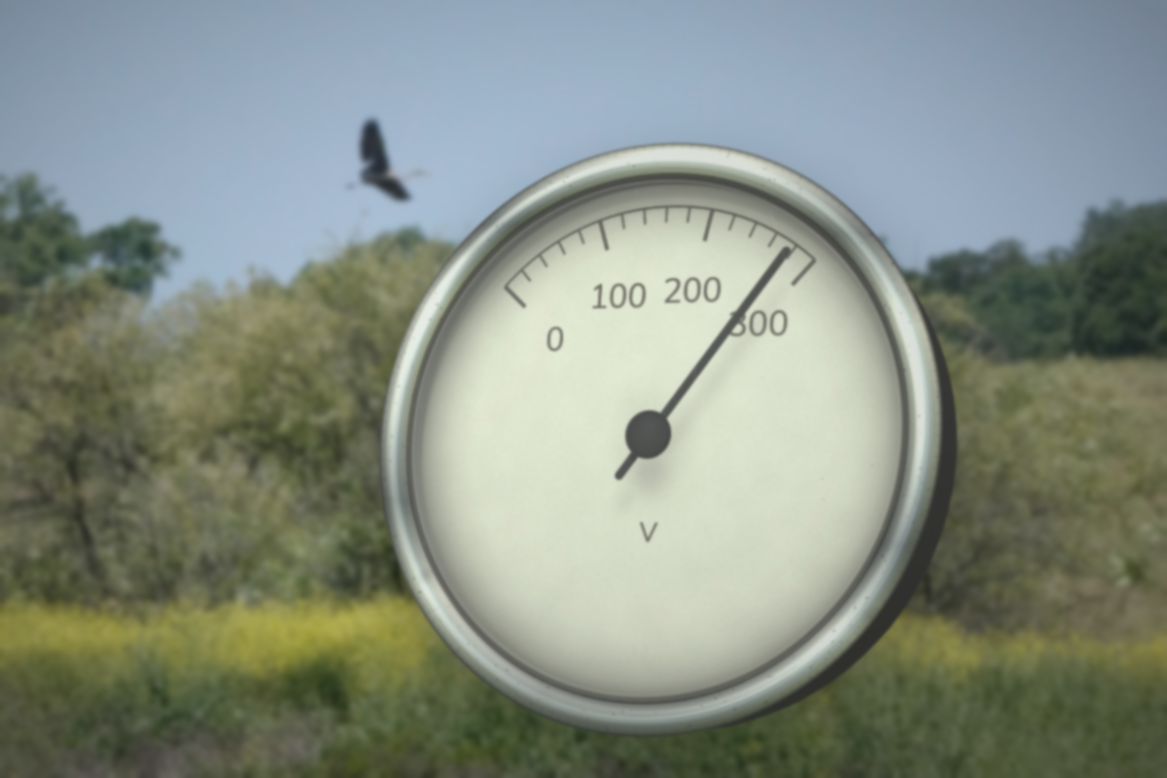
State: 280V
